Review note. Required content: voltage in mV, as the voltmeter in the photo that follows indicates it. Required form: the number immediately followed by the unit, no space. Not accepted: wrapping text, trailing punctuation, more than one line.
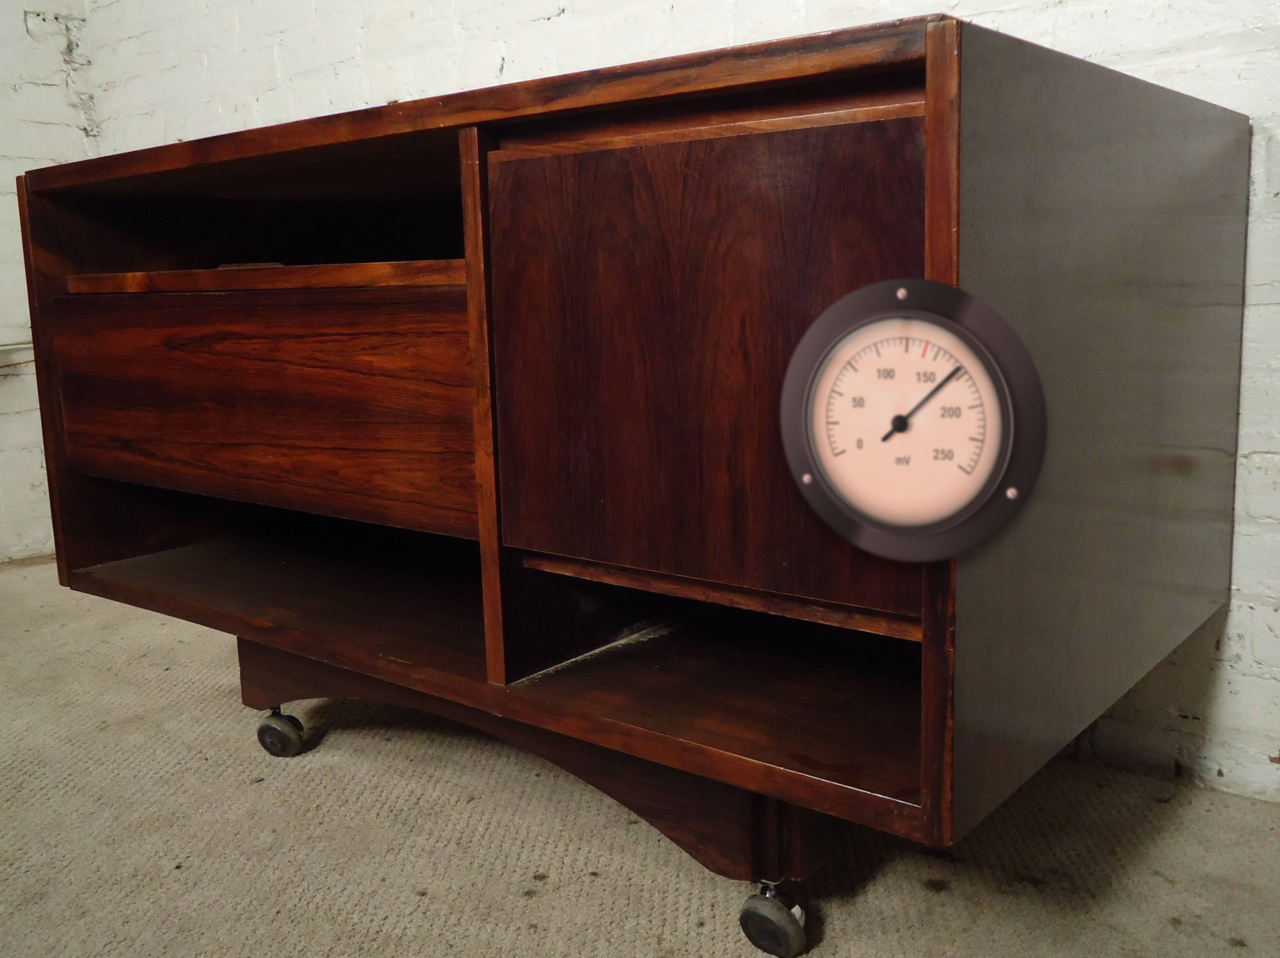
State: 170mV
